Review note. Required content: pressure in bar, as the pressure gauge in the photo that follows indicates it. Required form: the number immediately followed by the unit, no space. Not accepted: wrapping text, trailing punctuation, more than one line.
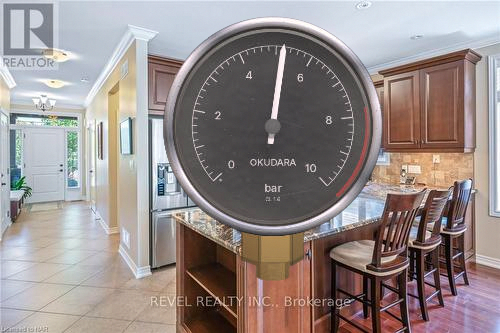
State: 5.2bar
